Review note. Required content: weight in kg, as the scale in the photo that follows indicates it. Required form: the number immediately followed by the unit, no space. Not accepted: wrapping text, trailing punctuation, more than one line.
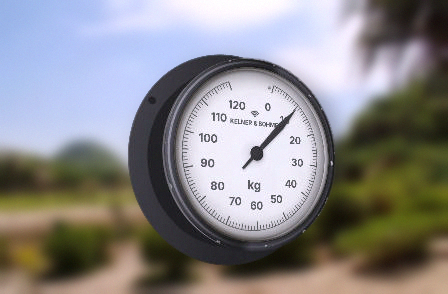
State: 10kg
